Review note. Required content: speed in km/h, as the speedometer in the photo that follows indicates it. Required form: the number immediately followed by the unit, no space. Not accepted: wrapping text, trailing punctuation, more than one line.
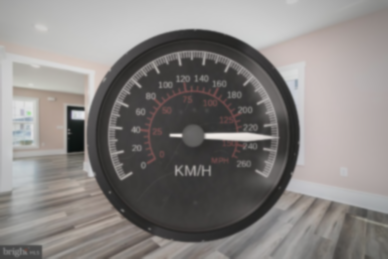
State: 230km/h
